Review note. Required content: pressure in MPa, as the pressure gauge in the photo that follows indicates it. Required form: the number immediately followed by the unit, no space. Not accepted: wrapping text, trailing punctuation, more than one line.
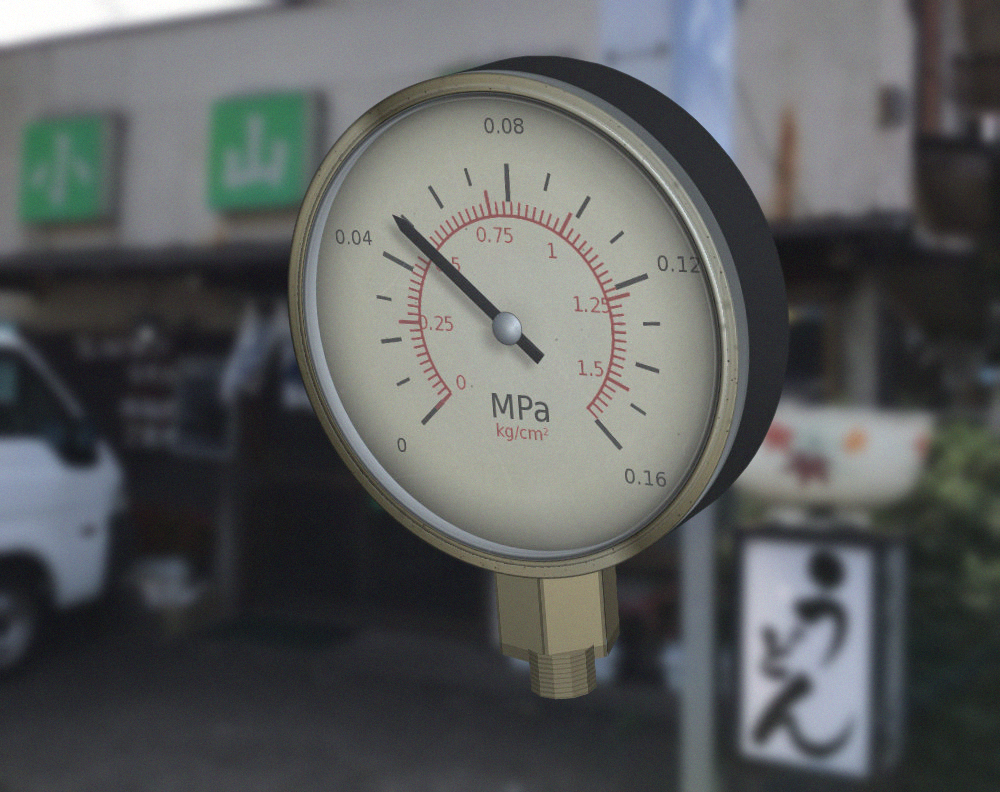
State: 0.05MPa
